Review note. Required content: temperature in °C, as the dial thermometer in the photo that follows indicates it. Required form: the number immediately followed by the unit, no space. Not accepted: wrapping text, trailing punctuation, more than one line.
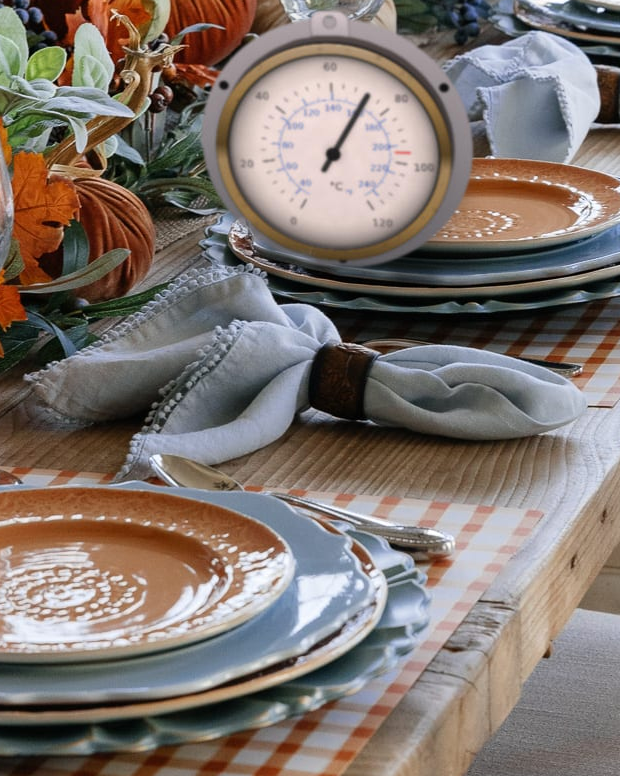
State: 72°C
